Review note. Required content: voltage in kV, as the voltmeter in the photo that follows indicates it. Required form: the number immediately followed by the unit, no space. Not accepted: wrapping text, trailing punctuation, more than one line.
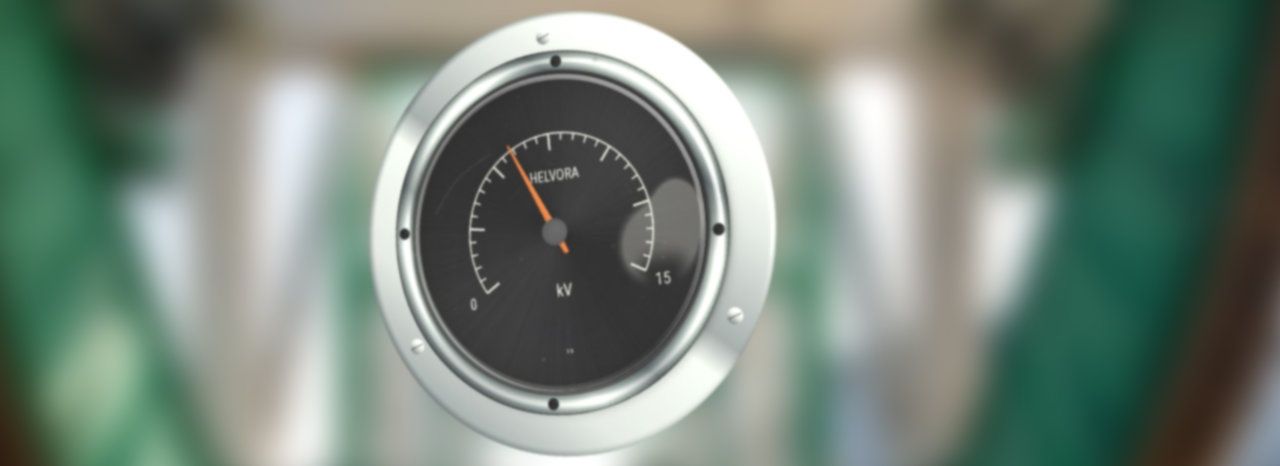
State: 6kV
